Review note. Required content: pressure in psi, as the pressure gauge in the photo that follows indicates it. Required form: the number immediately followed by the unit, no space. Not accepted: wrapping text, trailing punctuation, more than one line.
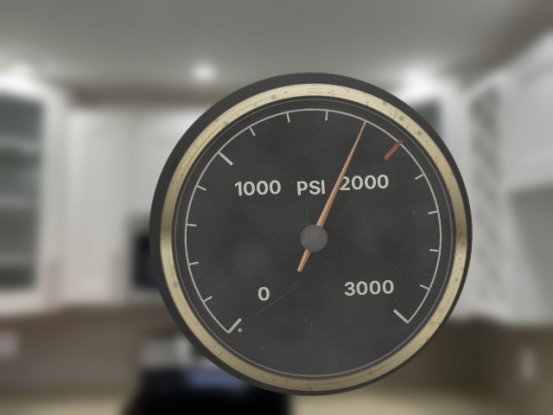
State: 1800psi
